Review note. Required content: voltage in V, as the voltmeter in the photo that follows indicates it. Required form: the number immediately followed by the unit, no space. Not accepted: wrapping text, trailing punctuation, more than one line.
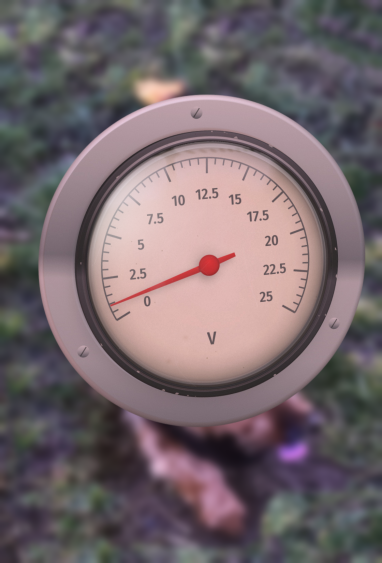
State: 1V
